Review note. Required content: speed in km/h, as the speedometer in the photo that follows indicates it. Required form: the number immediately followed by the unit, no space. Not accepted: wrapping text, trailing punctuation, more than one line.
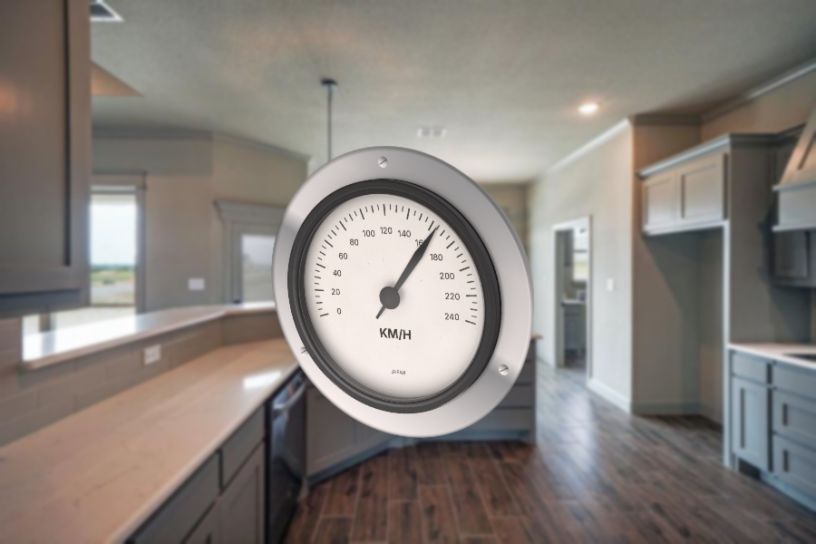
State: 165km/h
